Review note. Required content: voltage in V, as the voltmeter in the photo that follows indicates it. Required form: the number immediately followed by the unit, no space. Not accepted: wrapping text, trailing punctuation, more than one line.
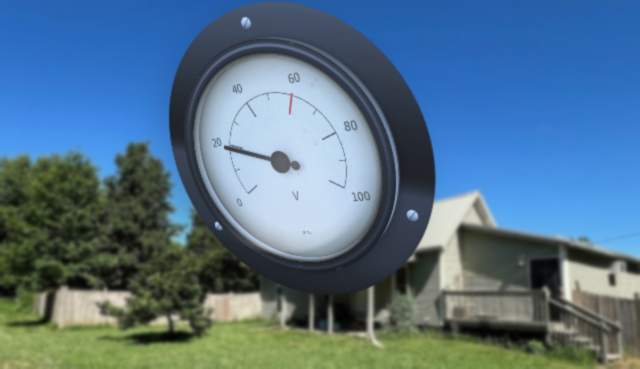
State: 20V
